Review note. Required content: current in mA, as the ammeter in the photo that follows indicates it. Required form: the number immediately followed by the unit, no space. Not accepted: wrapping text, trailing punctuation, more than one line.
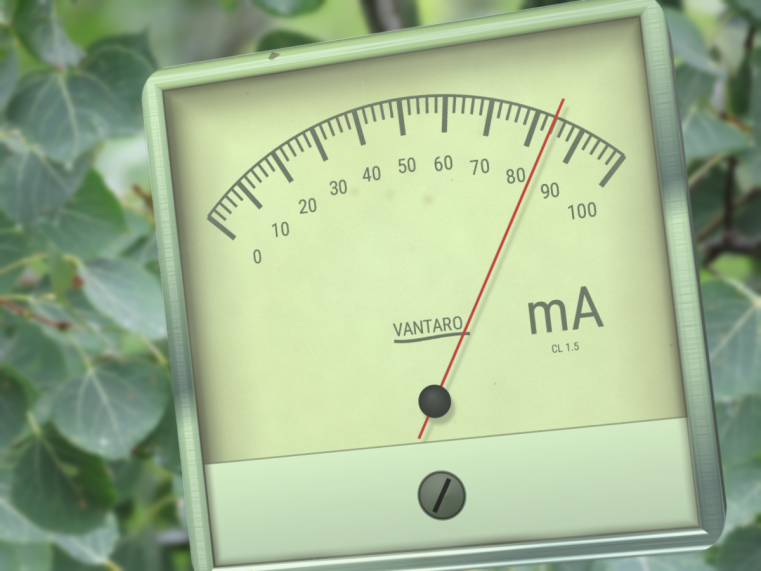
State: 84mA
